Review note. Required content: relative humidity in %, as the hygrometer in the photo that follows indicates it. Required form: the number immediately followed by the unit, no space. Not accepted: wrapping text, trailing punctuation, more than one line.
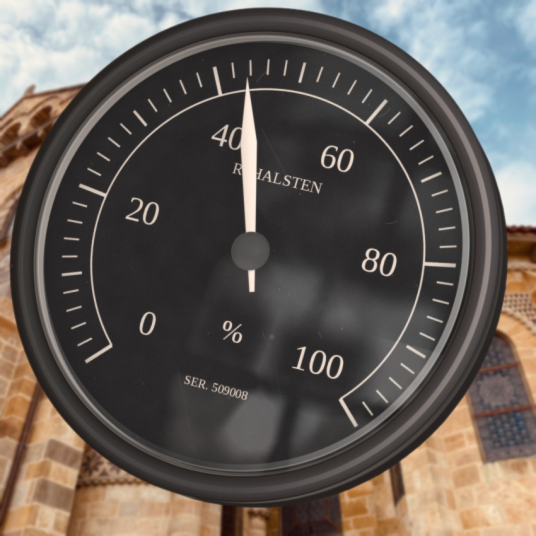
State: 44%
